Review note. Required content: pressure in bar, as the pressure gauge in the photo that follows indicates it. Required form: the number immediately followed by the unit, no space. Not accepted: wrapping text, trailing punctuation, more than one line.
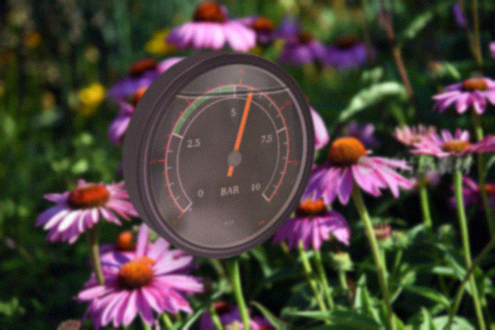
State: 5.5bar
